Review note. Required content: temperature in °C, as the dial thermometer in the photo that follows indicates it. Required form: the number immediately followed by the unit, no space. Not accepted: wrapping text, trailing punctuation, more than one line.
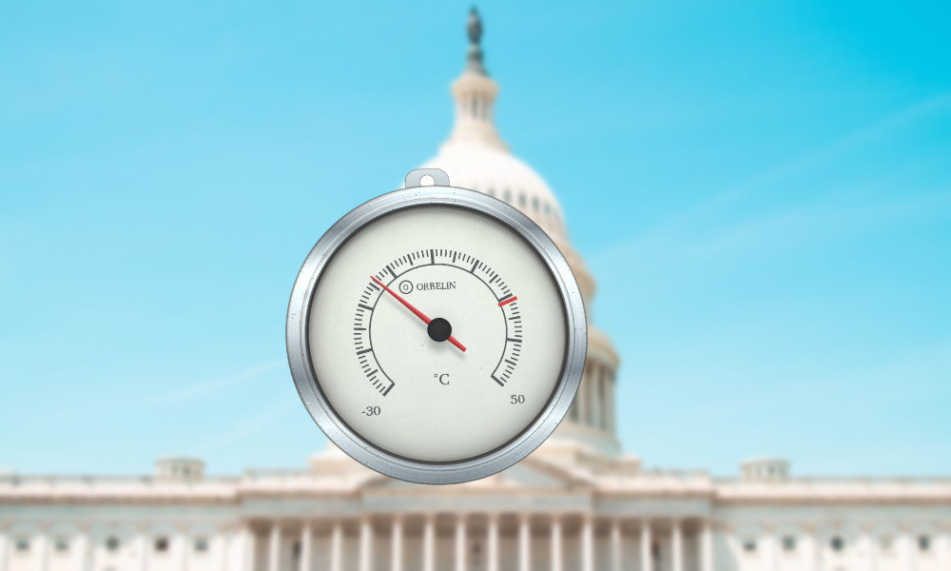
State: -4°C
